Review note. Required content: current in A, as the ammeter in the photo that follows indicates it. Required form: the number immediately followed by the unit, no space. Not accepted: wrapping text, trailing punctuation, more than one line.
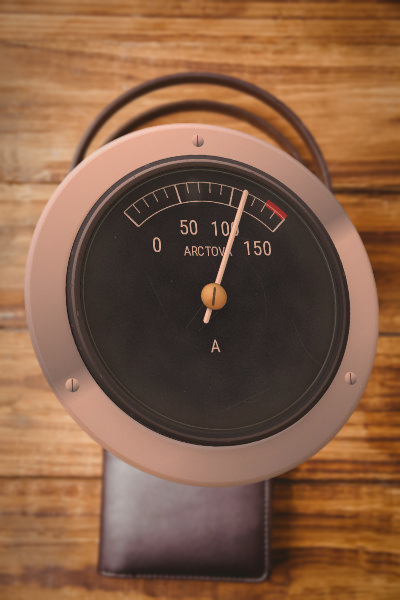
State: 110A
